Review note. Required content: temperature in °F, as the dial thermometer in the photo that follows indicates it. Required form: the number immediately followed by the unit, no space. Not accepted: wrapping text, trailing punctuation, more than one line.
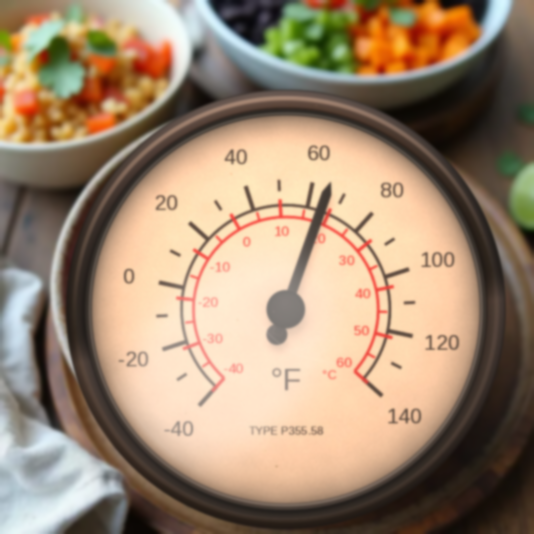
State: 65°F
